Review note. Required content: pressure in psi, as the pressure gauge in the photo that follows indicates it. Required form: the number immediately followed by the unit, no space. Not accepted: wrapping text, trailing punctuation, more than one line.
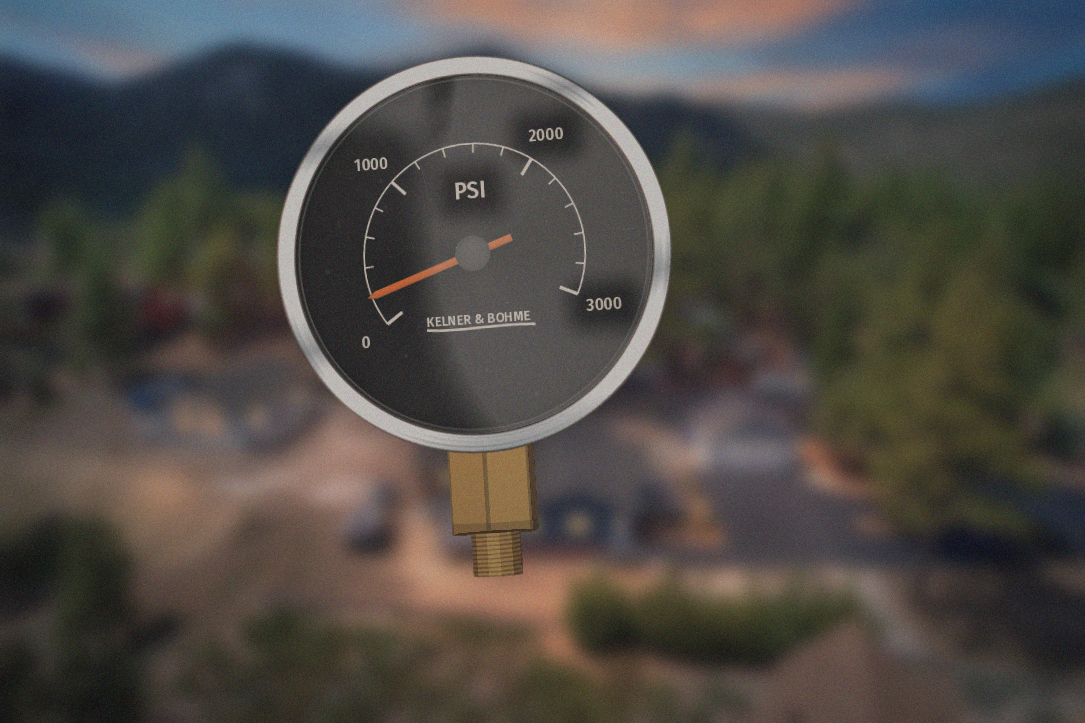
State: 200psi
